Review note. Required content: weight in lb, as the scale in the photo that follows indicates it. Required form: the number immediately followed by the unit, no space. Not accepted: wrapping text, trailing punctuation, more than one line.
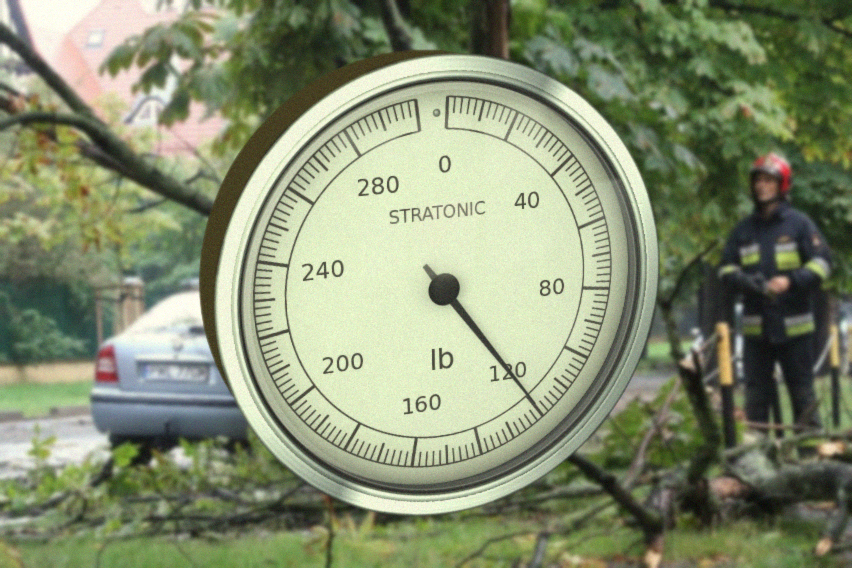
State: 120lb
